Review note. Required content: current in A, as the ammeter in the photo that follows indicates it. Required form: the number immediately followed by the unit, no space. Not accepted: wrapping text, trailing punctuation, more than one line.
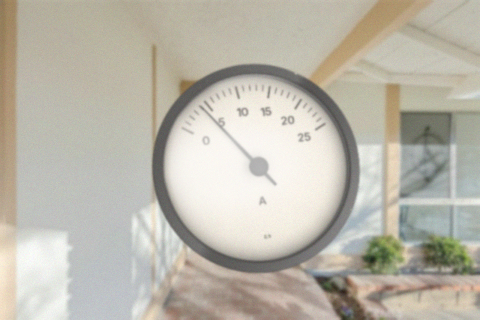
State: 4A
